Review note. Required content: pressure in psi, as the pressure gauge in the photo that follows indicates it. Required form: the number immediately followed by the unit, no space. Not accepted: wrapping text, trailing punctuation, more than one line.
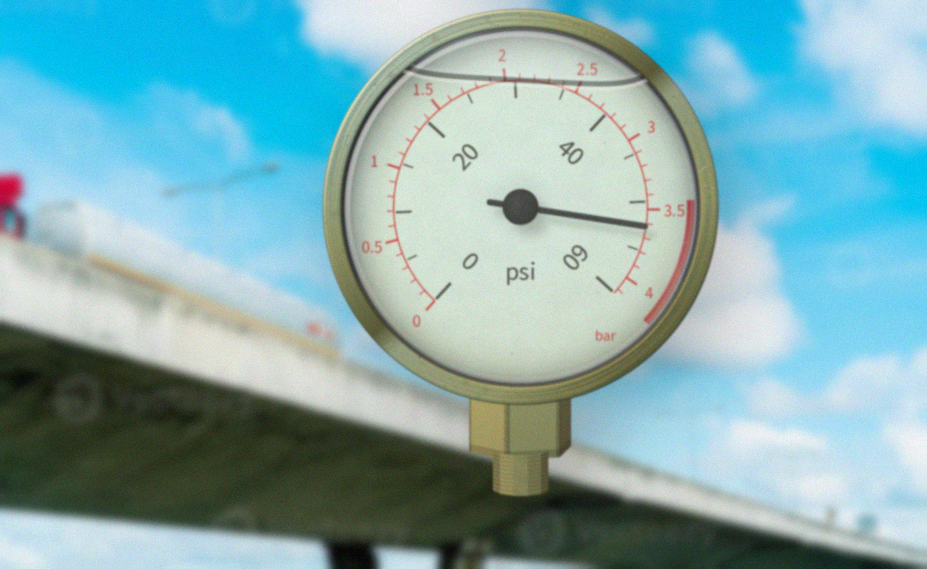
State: 52.5psi
